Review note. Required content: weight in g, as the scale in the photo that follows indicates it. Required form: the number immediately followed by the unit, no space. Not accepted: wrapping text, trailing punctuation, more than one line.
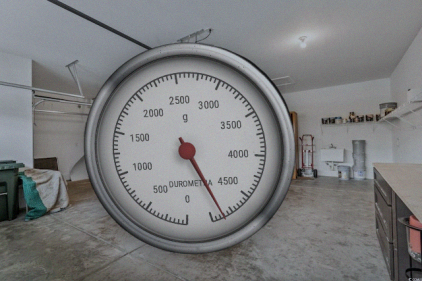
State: 4850g
